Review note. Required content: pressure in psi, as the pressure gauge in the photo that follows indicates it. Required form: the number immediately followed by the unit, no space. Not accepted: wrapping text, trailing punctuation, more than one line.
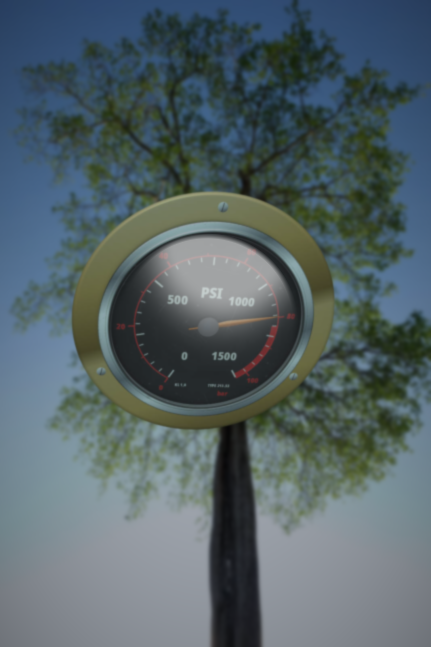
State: 1150psi
